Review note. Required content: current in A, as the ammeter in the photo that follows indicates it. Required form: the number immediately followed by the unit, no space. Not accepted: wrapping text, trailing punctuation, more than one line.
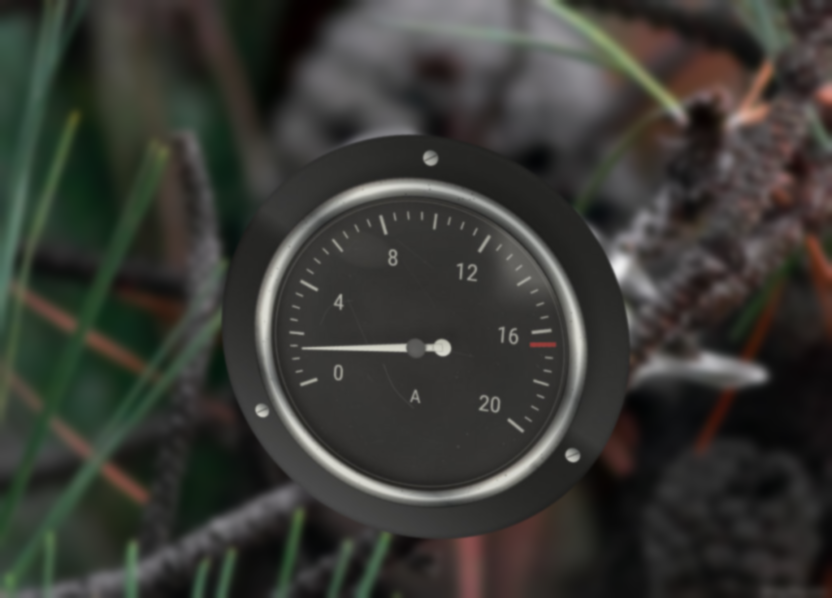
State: 1.5A
